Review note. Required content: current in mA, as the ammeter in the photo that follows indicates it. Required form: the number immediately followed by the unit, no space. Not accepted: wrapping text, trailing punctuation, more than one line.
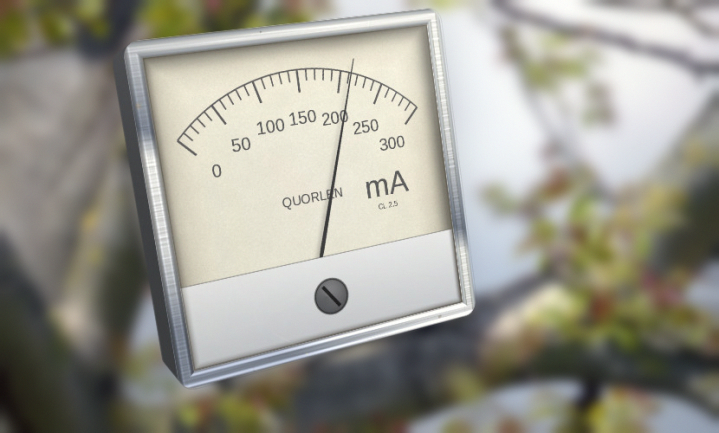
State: 210mA
